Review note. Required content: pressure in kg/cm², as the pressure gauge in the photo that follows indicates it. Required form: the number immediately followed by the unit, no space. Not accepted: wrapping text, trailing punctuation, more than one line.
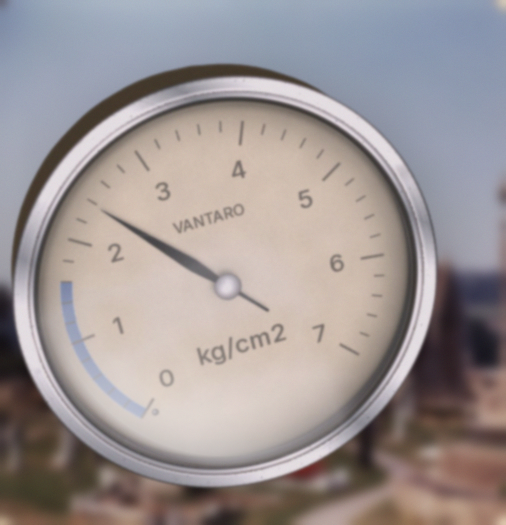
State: 2.4kg/cm²
